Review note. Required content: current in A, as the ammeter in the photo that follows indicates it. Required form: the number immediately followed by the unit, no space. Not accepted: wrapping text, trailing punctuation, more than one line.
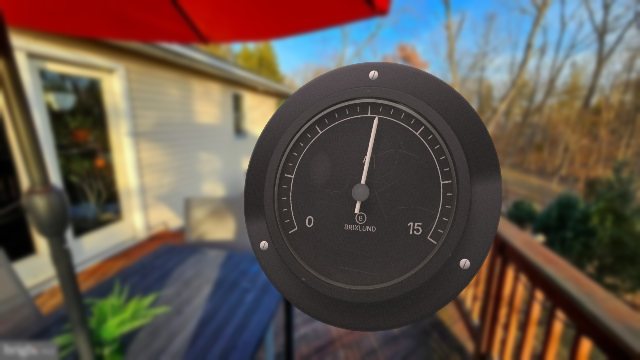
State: 8A
